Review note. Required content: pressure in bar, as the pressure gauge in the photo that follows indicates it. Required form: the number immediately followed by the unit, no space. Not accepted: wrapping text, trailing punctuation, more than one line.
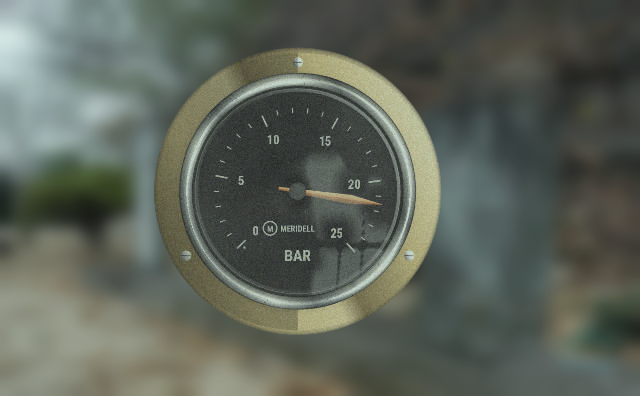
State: 21.5bar
